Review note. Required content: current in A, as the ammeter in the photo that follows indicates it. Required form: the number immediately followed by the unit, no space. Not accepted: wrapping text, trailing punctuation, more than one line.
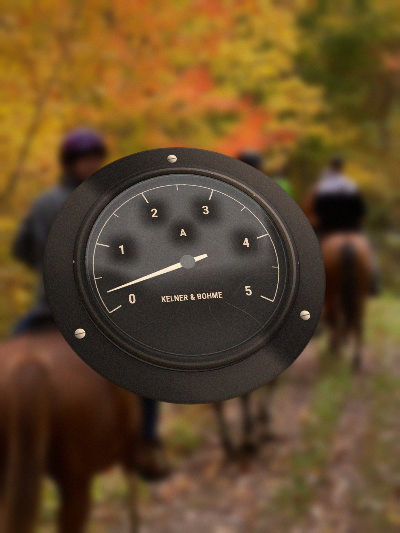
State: 0.25A
